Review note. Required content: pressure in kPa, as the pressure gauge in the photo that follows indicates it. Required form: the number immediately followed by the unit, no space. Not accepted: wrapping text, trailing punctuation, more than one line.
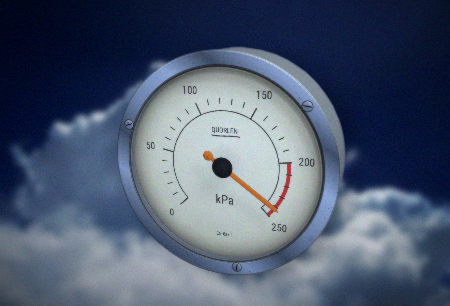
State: 240kPa
